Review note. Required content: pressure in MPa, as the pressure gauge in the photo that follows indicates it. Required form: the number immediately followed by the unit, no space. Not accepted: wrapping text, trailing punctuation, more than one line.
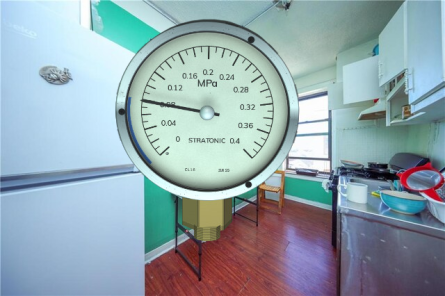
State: 0.08MPa
